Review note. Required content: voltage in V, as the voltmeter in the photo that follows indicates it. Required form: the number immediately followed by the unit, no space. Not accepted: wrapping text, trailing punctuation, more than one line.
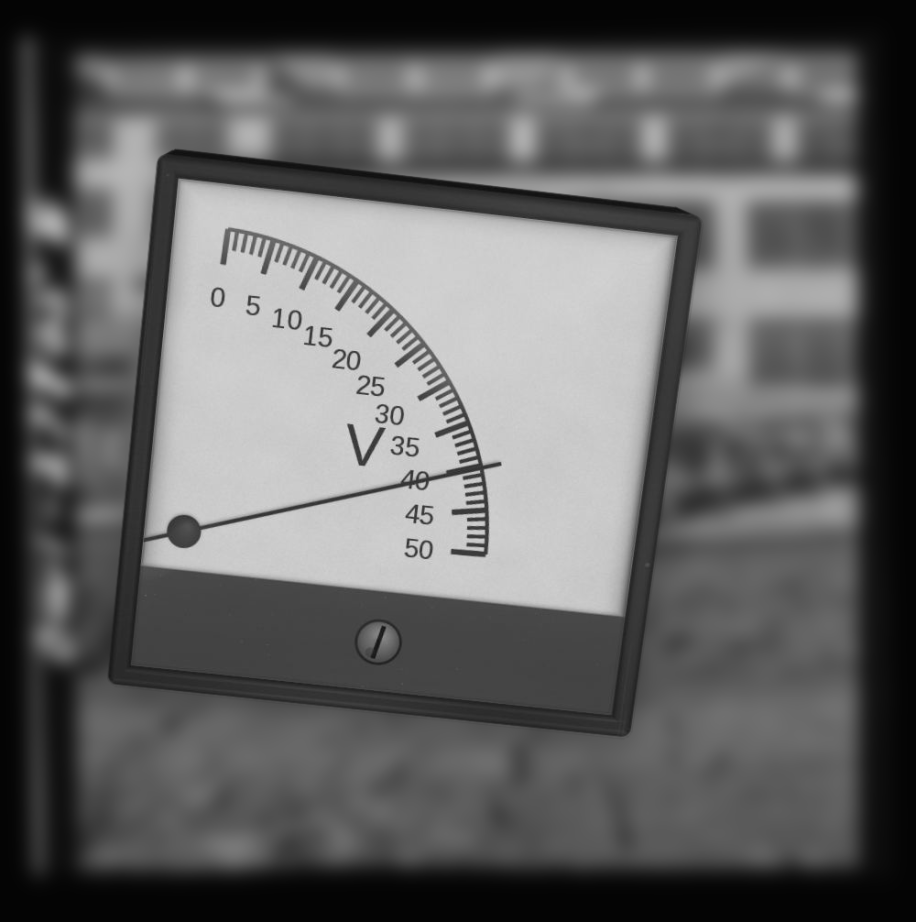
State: 40V
